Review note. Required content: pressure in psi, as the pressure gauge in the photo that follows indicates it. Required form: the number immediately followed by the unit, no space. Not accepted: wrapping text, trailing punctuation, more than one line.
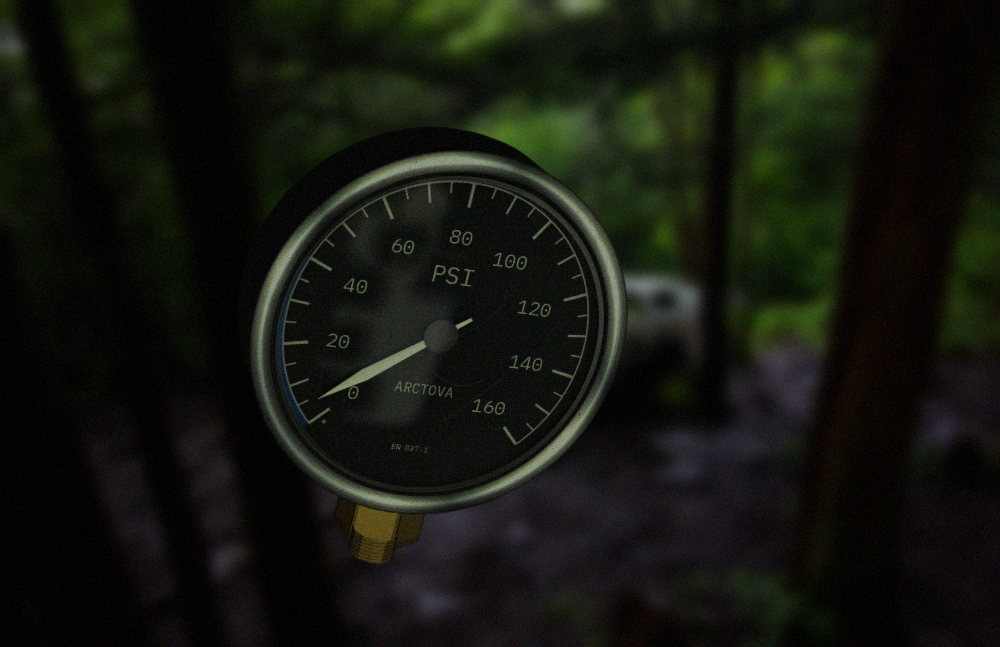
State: 5psi
